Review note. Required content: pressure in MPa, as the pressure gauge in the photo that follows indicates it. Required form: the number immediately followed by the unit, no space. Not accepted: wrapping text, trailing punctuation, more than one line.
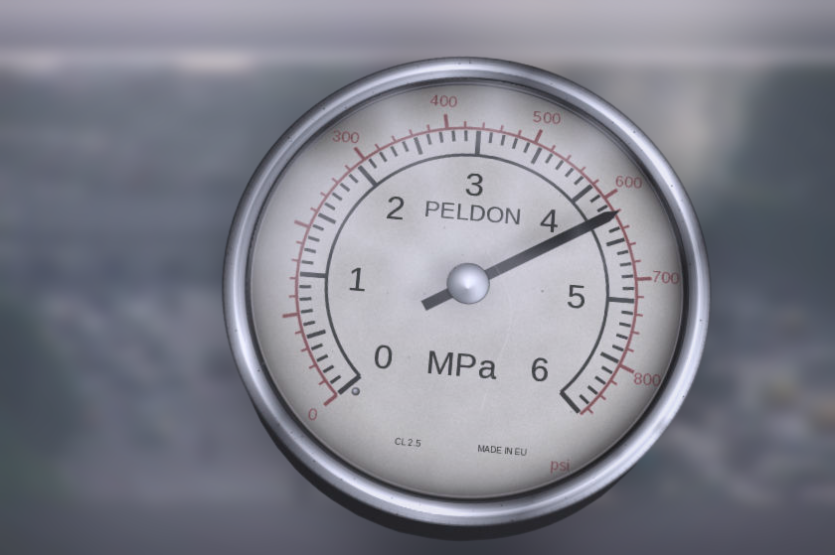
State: 4.3MPa
